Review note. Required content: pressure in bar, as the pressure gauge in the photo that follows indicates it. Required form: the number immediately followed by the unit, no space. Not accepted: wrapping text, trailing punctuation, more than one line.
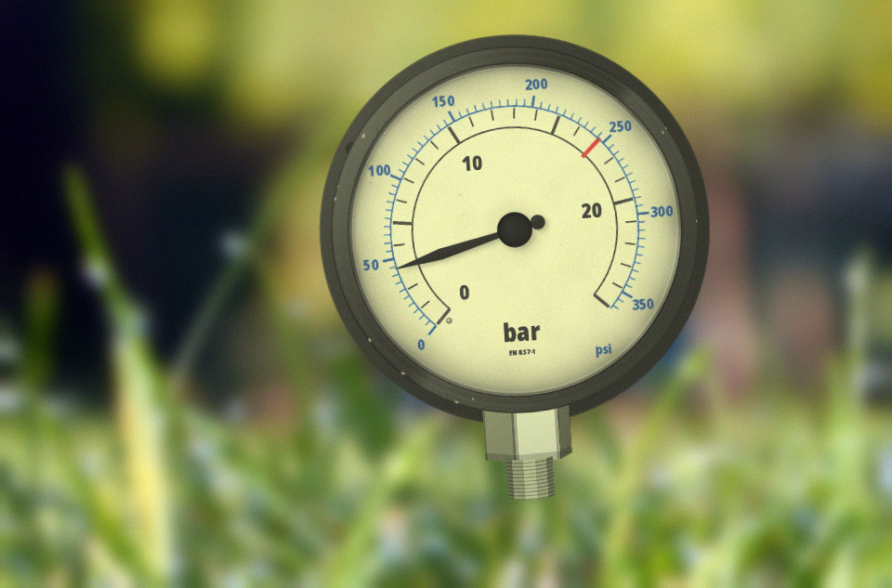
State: 3bar
